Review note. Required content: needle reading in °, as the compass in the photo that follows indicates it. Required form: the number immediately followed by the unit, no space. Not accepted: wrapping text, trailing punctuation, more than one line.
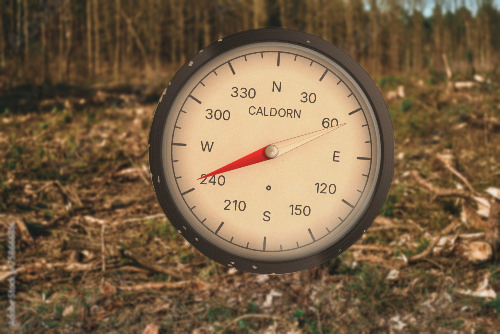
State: 245°
